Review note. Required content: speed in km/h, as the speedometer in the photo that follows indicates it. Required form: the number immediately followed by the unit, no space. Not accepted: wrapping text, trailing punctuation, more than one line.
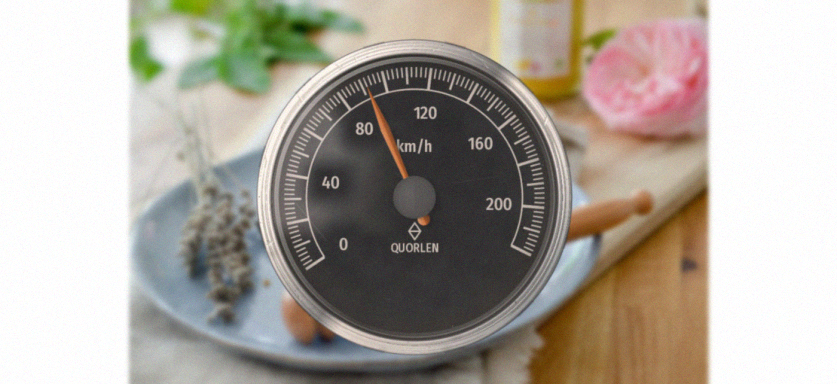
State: 92km/h
